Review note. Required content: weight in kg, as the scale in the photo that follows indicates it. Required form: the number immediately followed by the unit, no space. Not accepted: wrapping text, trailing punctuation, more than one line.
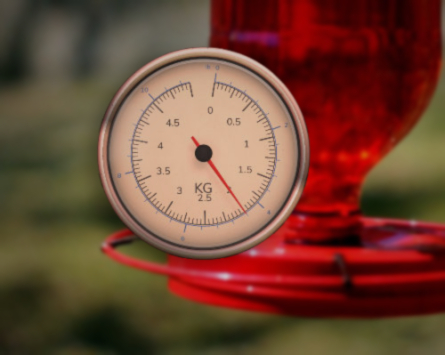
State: 2kg
